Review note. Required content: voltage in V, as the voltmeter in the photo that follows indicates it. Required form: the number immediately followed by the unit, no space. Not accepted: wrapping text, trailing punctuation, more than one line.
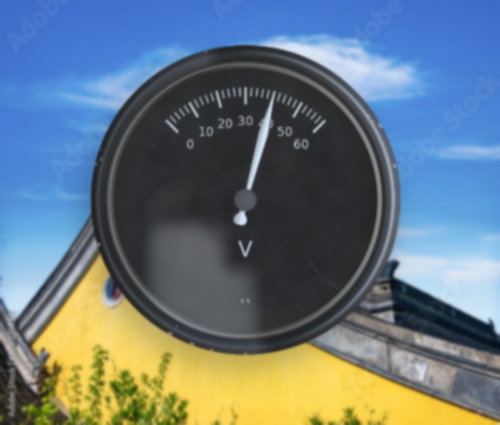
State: 40V
